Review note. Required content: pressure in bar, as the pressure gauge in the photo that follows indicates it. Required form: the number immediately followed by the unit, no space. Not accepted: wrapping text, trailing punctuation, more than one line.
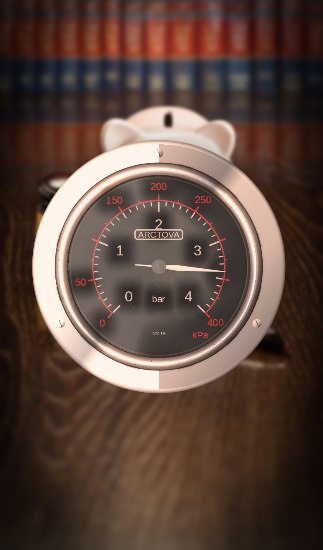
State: 3.4bar
